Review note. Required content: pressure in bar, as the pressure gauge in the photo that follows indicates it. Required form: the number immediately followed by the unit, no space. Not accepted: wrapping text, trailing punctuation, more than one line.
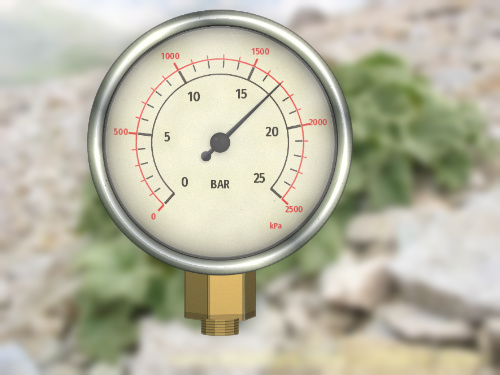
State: 17bar
